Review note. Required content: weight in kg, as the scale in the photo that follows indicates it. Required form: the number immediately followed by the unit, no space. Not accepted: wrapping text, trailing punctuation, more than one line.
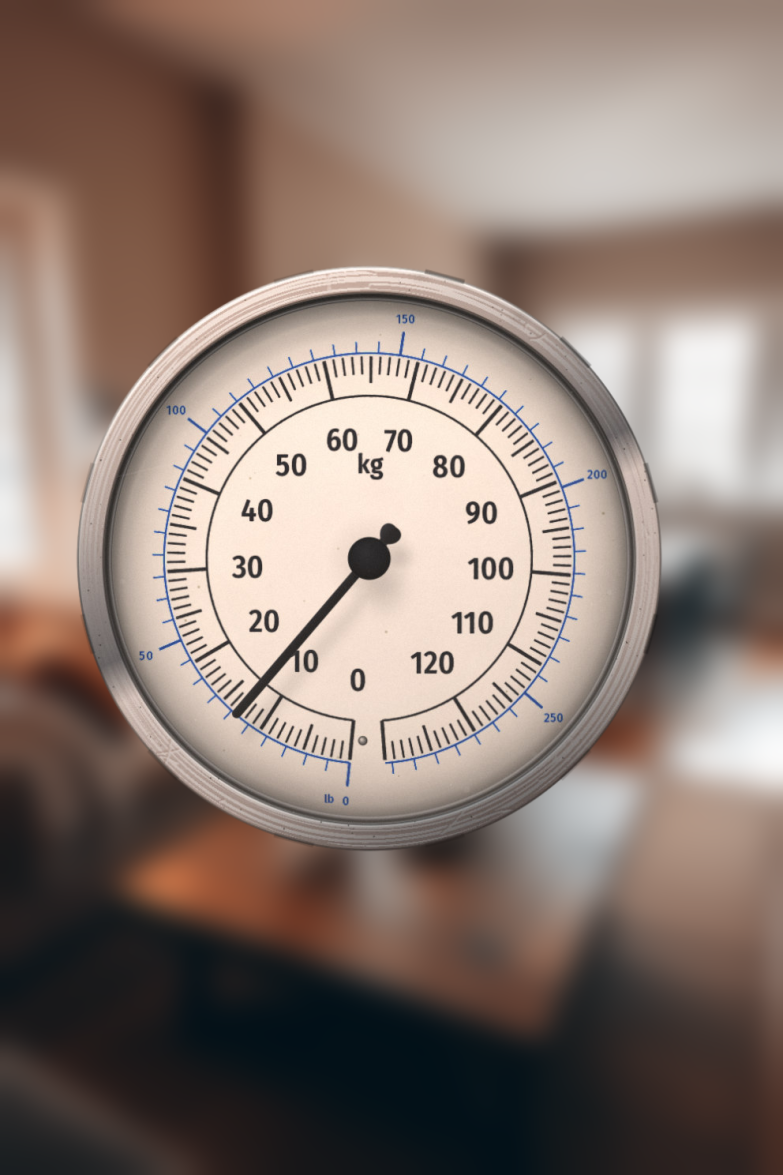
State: 13kg
